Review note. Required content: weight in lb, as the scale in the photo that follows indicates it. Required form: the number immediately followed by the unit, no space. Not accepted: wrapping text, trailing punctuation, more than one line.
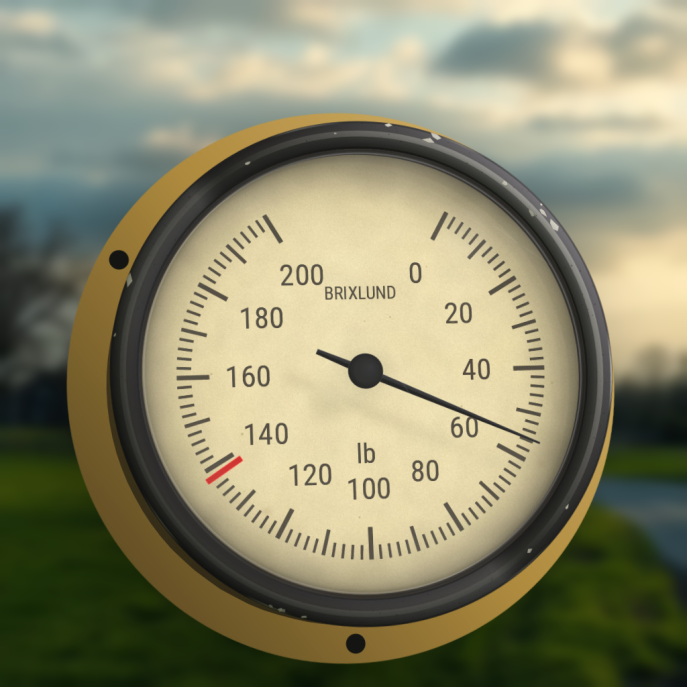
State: 56lb
